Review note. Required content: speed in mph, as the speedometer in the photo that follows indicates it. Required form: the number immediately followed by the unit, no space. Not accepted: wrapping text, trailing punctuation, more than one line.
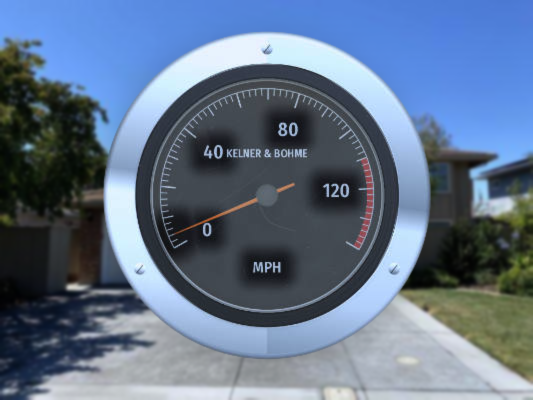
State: 4mph
